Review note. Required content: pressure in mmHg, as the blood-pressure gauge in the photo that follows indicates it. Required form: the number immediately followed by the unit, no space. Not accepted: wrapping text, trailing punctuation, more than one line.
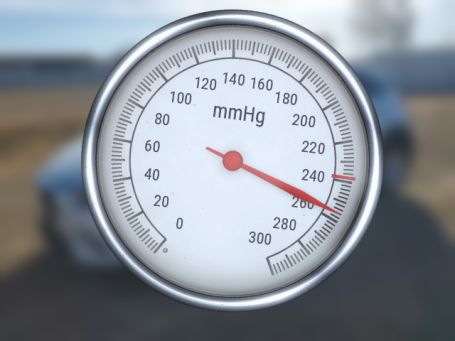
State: 256mmHg
